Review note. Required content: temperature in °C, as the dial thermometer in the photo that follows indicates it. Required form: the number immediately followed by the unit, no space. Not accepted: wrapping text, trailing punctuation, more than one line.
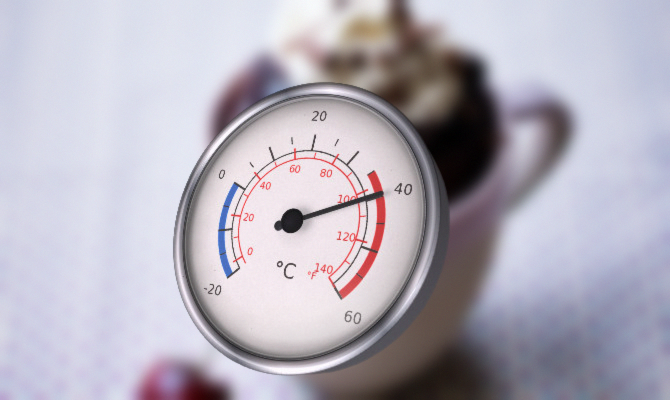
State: 40°C
